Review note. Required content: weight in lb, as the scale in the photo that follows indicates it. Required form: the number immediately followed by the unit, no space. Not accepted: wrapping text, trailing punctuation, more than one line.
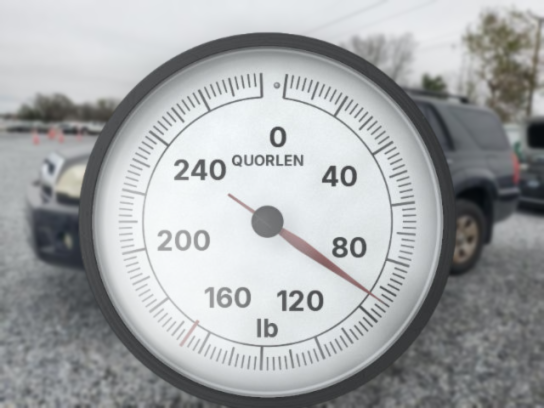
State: 94lb
